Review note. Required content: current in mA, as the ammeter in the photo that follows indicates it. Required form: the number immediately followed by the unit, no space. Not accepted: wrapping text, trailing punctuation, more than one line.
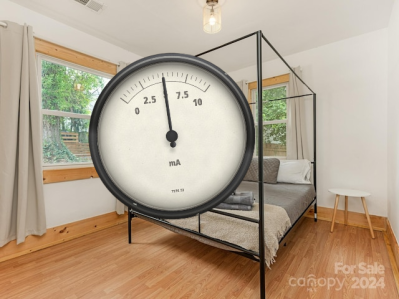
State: 5mA
